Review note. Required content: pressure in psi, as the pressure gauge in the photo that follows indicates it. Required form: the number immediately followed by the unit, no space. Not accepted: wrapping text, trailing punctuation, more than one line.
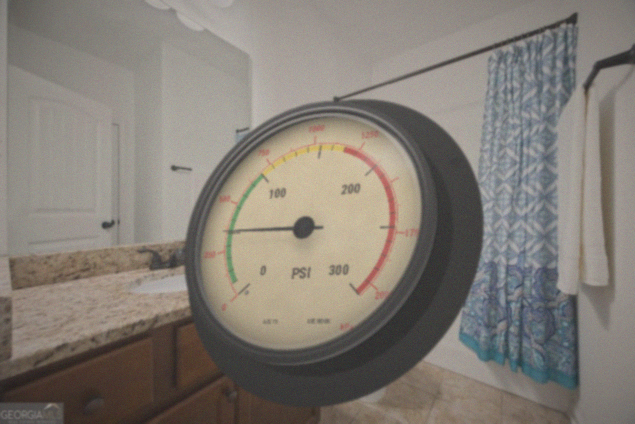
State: 50psi
